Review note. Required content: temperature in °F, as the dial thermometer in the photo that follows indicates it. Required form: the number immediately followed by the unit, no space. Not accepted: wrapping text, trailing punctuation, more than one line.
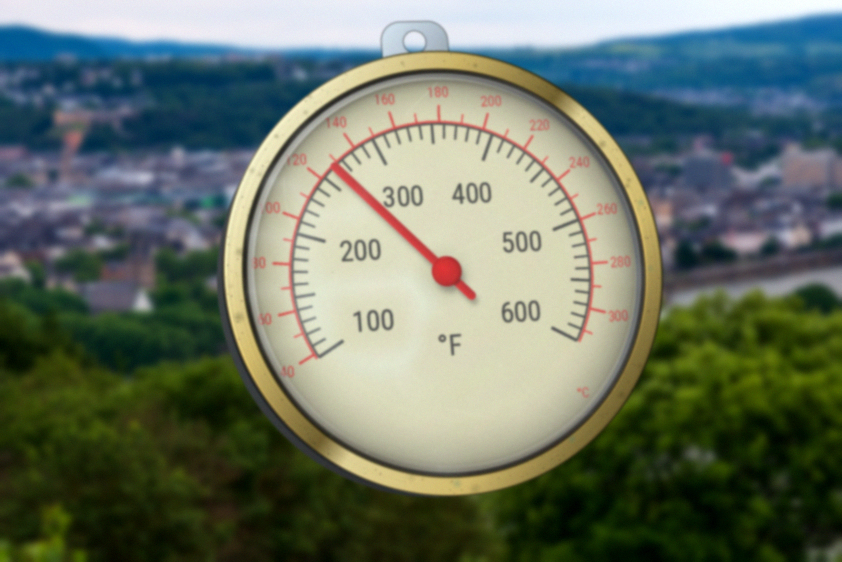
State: 260°F
